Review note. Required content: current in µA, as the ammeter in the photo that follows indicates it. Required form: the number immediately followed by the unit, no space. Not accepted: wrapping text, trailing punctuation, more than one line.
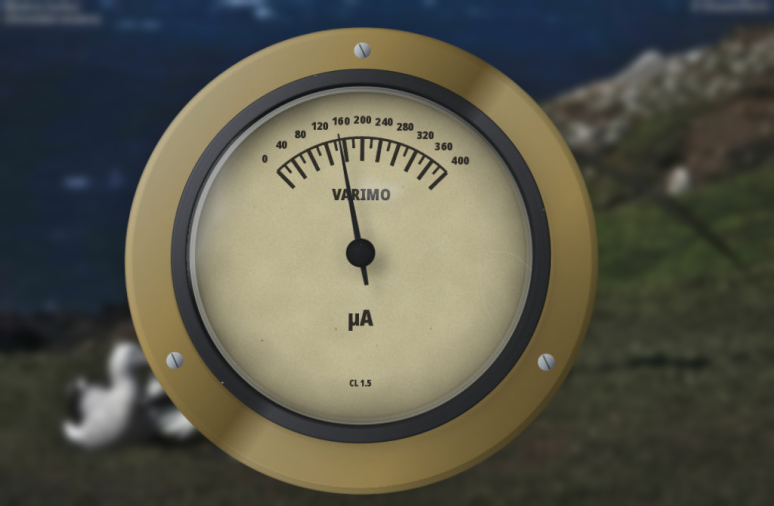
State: 150µA
